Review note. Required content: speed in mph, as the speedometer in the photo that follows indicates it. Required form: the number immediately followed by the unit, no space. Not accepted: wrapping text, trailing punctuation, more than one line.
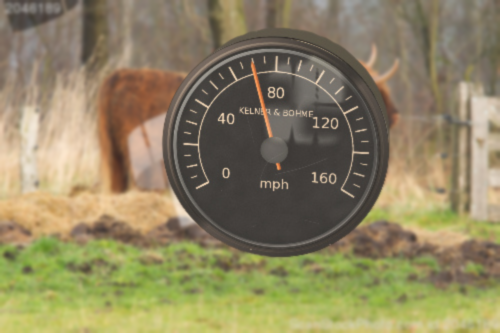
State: 70mph
